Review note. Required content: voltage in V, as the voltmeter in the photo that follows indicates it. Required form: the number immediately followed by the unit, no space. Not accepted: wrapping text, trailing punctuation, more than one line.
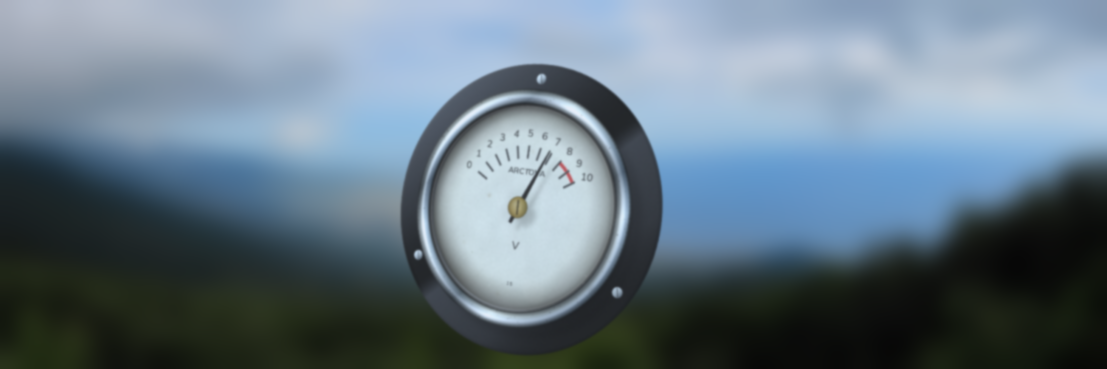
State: 7V
